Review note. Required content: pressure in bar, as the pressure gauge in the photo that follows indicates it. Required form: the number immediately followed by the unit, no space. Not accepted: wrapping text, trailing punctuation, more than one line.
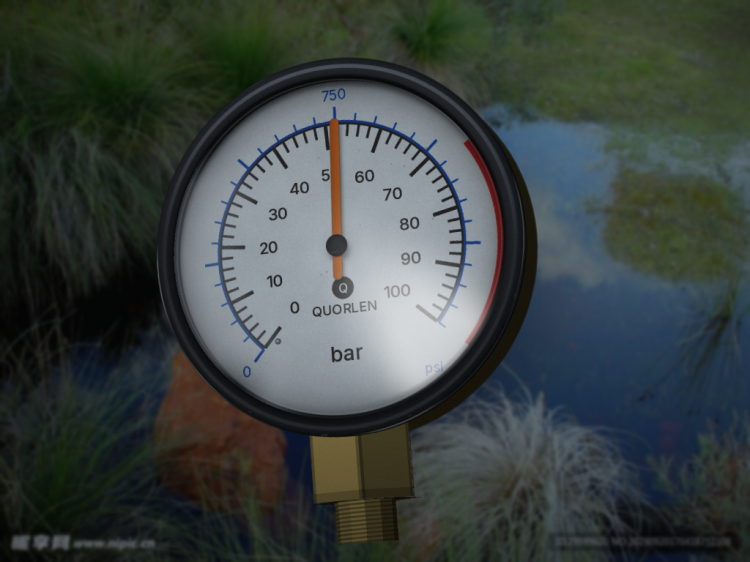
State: 52bar
